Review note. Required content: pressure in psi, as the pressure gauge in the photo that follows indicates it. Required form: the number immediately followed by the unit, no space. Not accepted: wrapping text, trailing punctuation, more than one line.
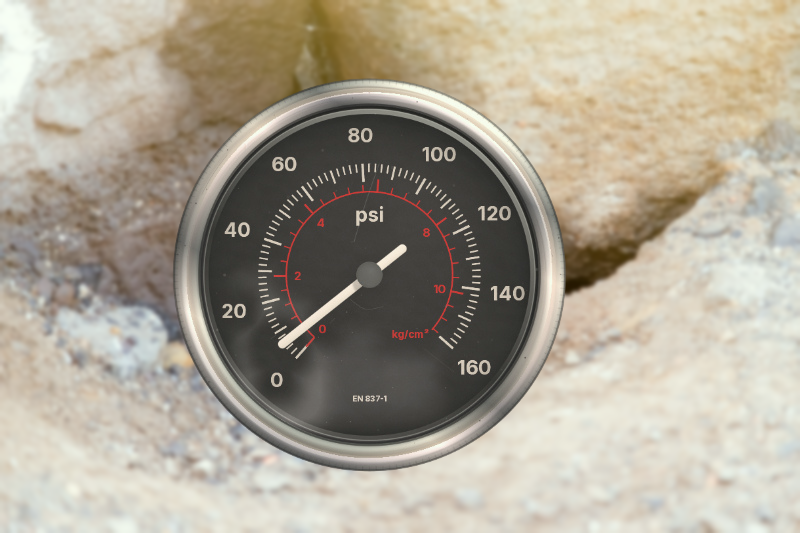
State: 6psi
